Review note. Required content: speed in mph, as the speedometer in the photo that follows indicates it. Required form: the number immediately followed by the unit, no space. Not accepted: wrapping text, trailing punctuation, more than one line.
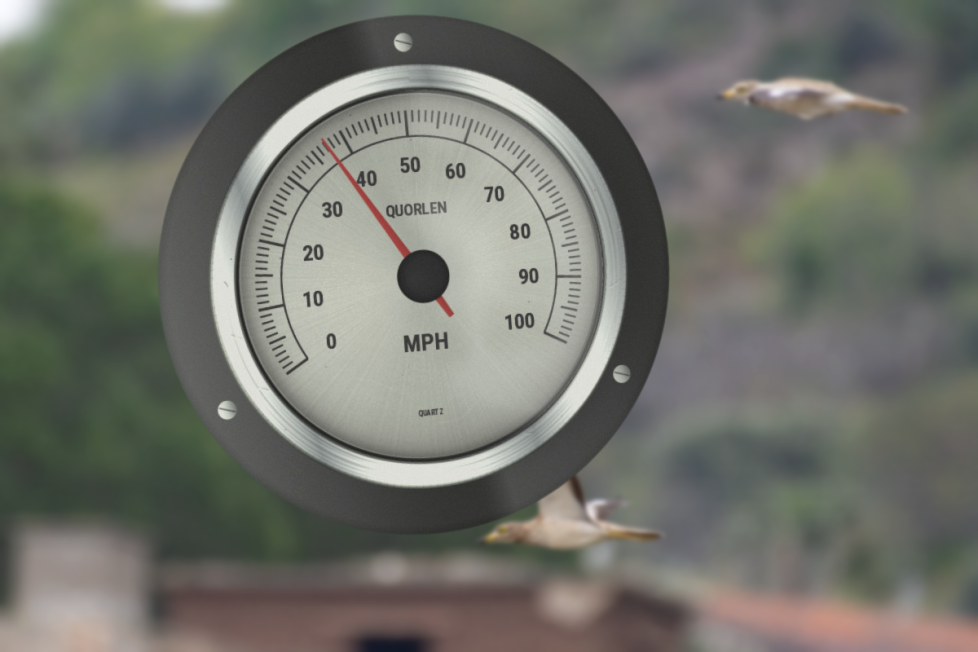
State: 37mph
